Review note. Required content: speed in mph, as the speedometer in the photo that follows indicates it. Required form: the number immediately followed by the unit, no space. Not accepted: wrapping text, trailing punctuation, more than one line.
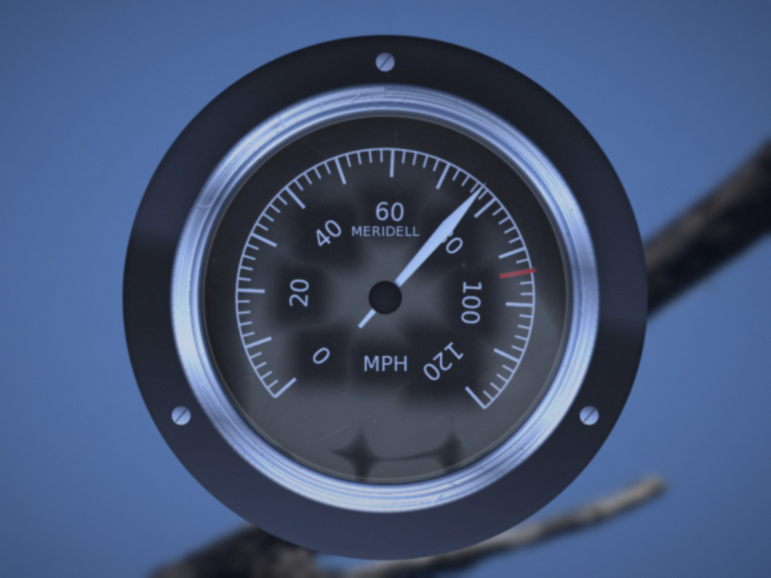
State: 77mph
